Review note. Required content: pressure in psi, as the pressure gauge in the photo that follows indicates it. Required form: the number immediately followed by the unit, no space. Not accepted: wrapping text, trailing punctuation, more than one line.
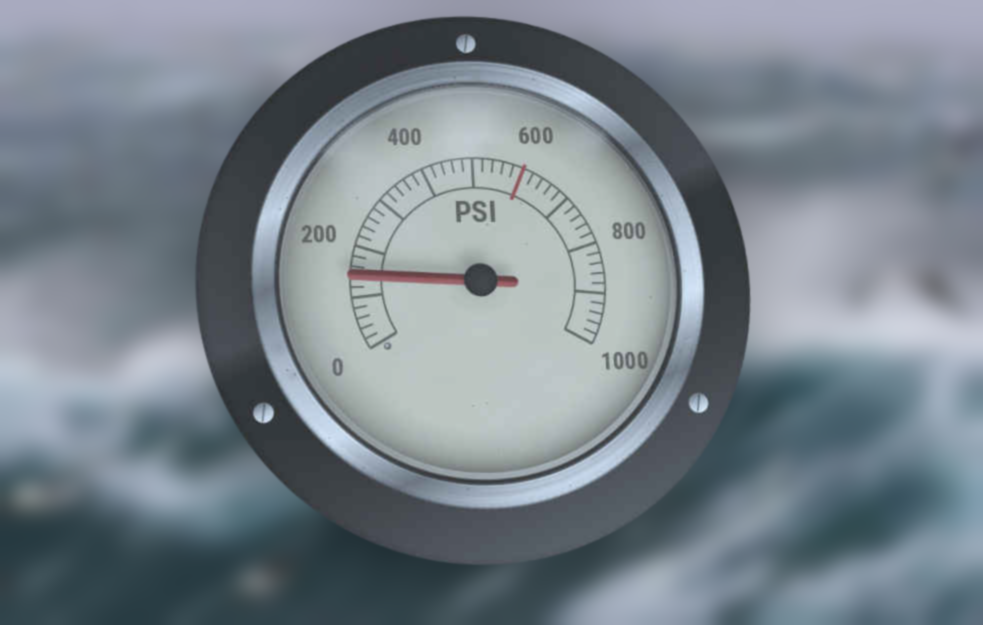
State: 140psi
